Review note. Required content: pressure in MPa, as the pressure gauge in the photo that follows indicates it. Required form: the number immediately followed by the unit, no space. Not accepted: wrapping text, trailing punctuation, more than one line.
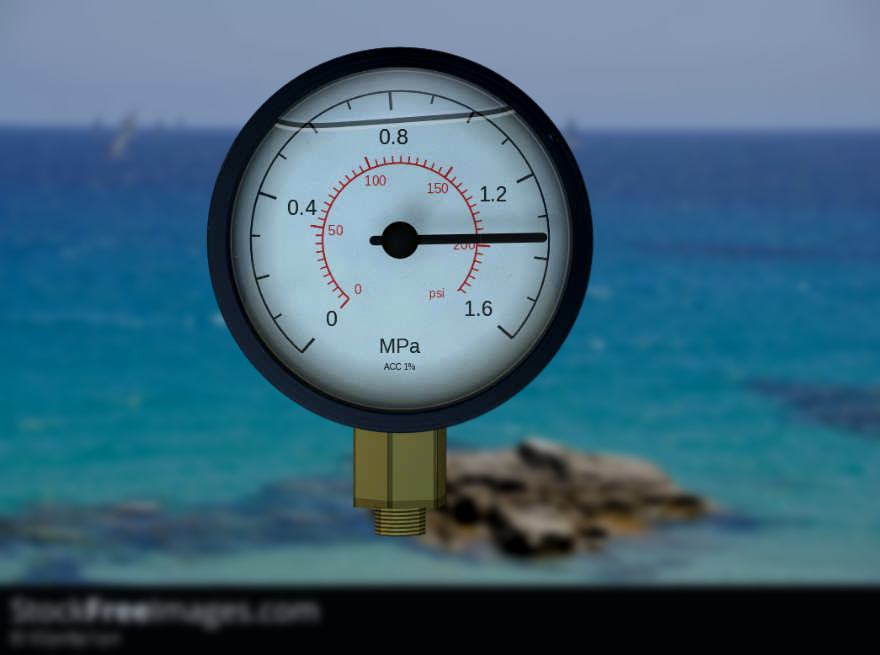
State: 1.35MPa
